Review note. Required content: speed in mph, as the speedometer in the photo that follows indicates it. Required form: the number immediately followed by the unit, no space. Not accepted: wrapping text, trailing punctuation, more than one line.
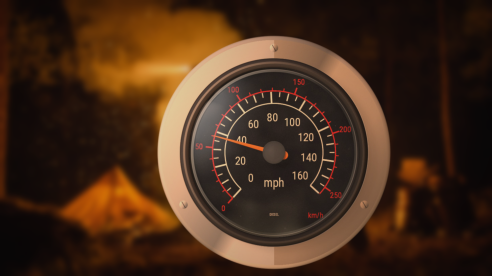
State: 37.5mph
